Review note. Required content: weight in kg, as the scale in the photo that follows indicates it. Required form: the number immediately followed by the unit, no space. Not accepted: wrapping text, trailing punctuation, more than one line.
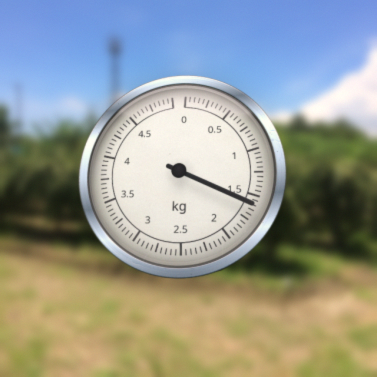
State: 1.6kg
